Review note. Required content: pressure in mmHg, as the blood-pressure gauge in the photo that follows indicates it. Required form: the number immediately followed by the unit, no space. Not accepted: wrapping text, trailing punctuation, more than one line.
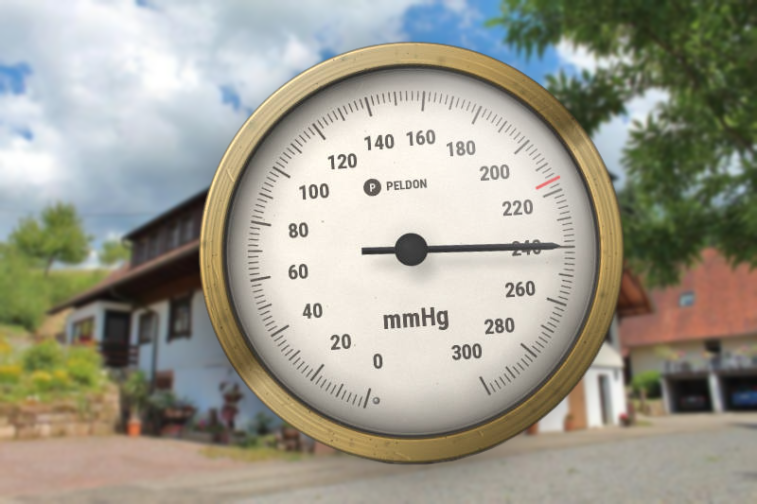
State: 240mmHg
